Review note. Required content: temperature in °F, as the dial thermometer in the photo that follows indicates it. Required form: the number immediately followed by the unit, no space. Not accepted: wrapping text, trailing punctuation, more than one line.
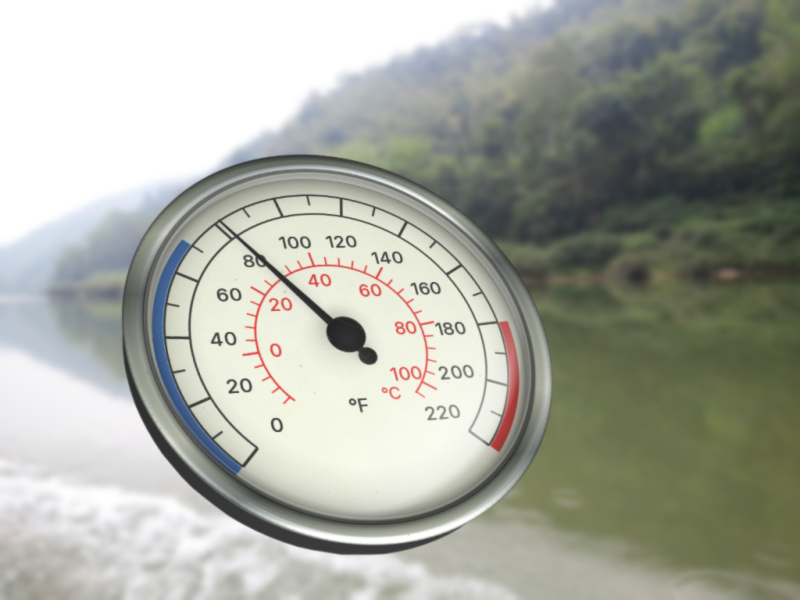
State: 80°F
